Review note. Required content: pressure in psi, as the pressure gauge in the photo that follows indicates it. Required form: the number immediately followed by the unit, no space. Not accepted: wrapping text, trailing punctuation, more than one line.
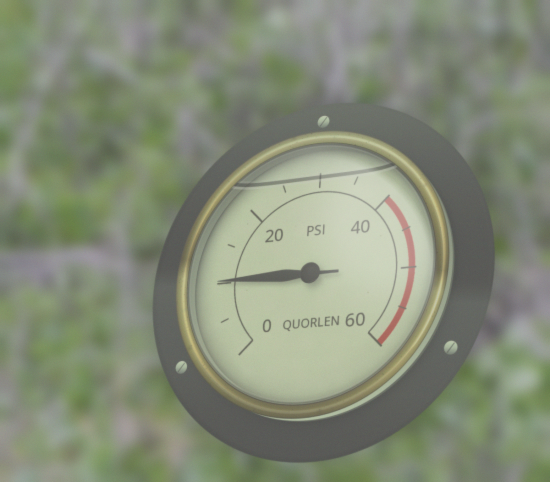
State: 10psi
